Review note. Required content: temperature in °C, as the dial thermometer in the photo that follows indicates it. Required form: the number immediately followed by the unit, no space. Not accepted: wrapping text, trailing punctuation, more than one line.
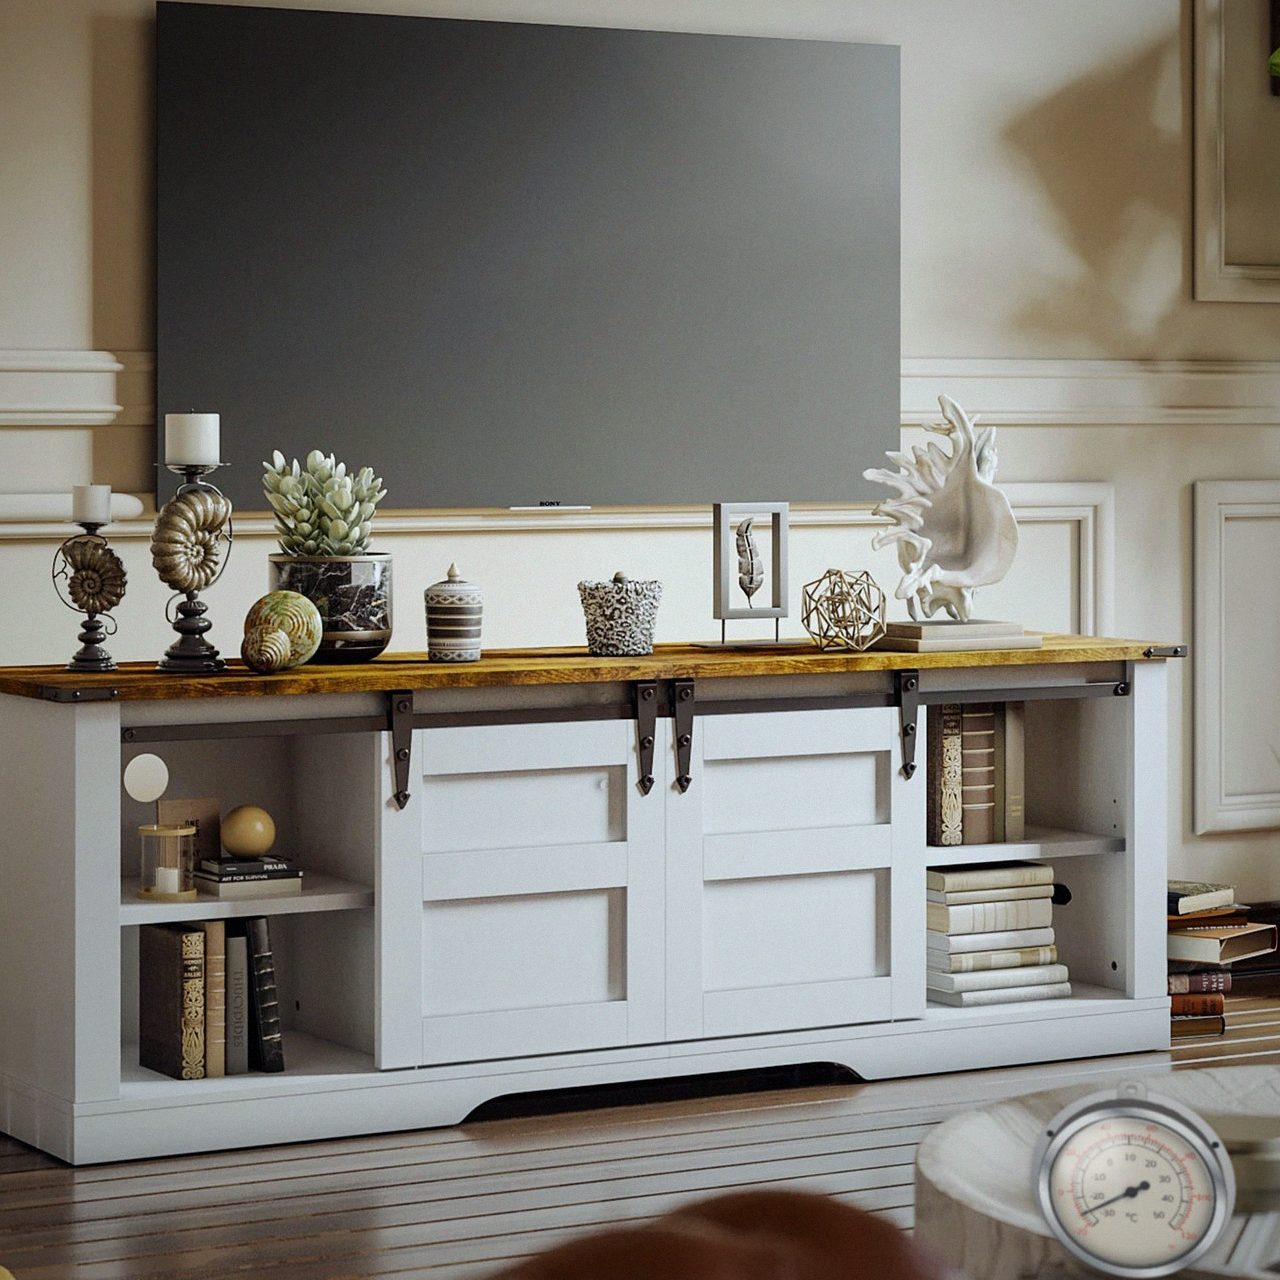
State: -25°C
